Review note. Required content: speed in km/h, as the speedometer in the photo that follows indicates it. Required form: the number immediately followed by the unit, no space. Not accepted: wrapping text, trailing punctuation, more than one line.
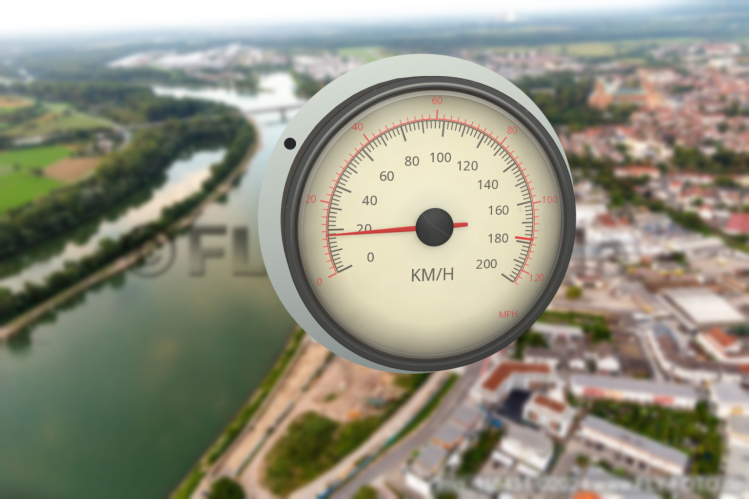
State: 18km/h
